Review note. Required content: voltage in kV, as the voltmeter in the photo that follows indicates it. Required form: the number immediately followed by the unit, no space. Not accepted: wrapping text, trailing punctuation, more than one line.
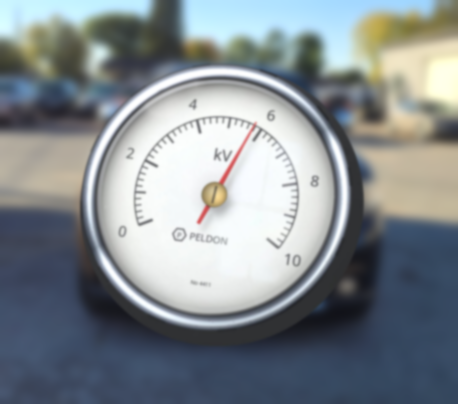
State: 5.8kV
